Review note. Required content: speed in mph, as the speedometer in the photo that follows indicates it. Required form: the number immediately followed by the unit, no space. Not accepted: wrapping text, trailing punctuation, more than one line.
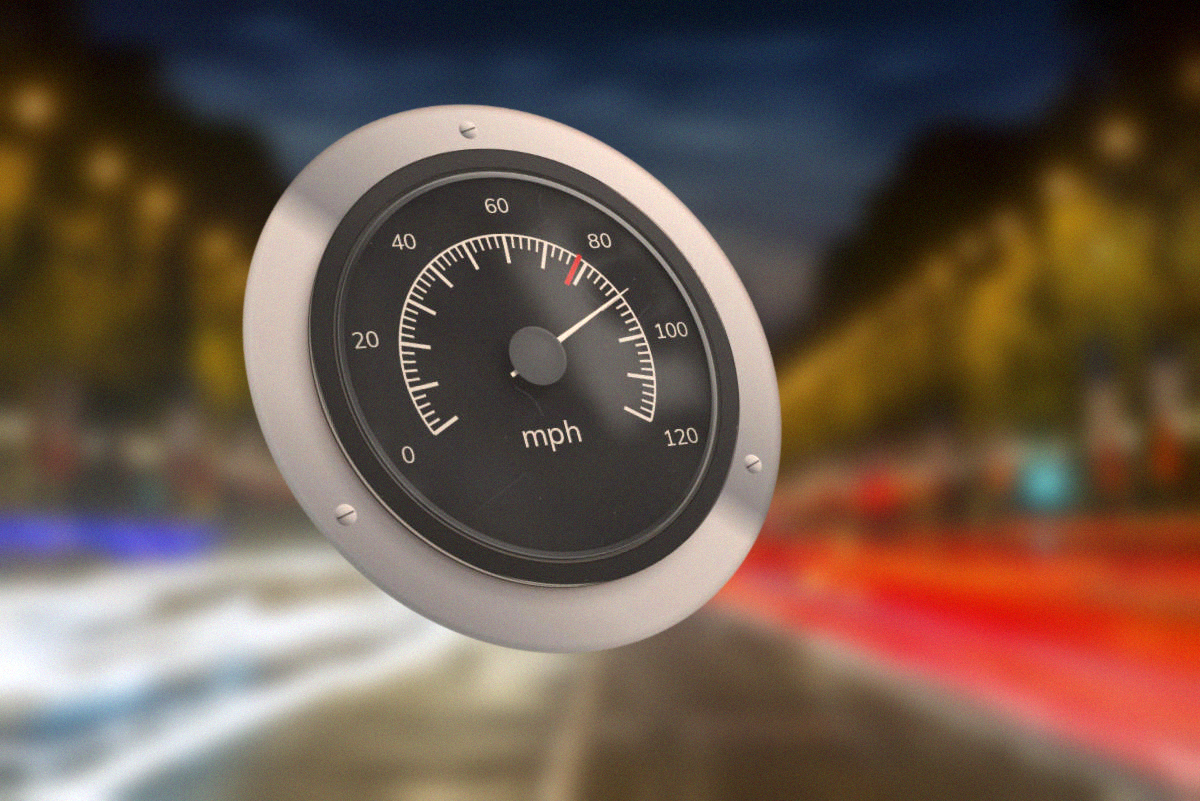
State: 90mph
